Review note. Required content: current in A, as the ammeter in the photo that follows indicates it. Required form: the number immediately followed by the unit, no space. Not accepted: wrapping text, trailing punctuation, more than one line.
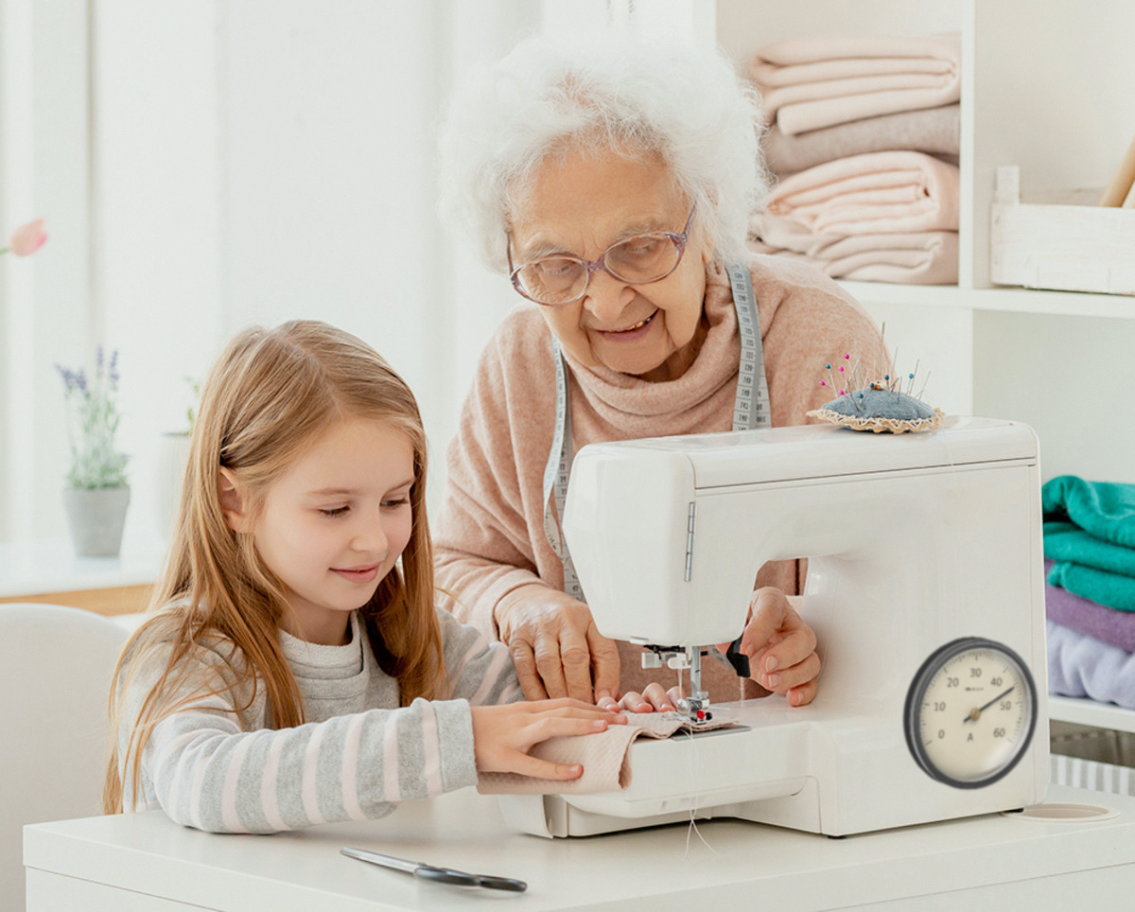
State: 45A
